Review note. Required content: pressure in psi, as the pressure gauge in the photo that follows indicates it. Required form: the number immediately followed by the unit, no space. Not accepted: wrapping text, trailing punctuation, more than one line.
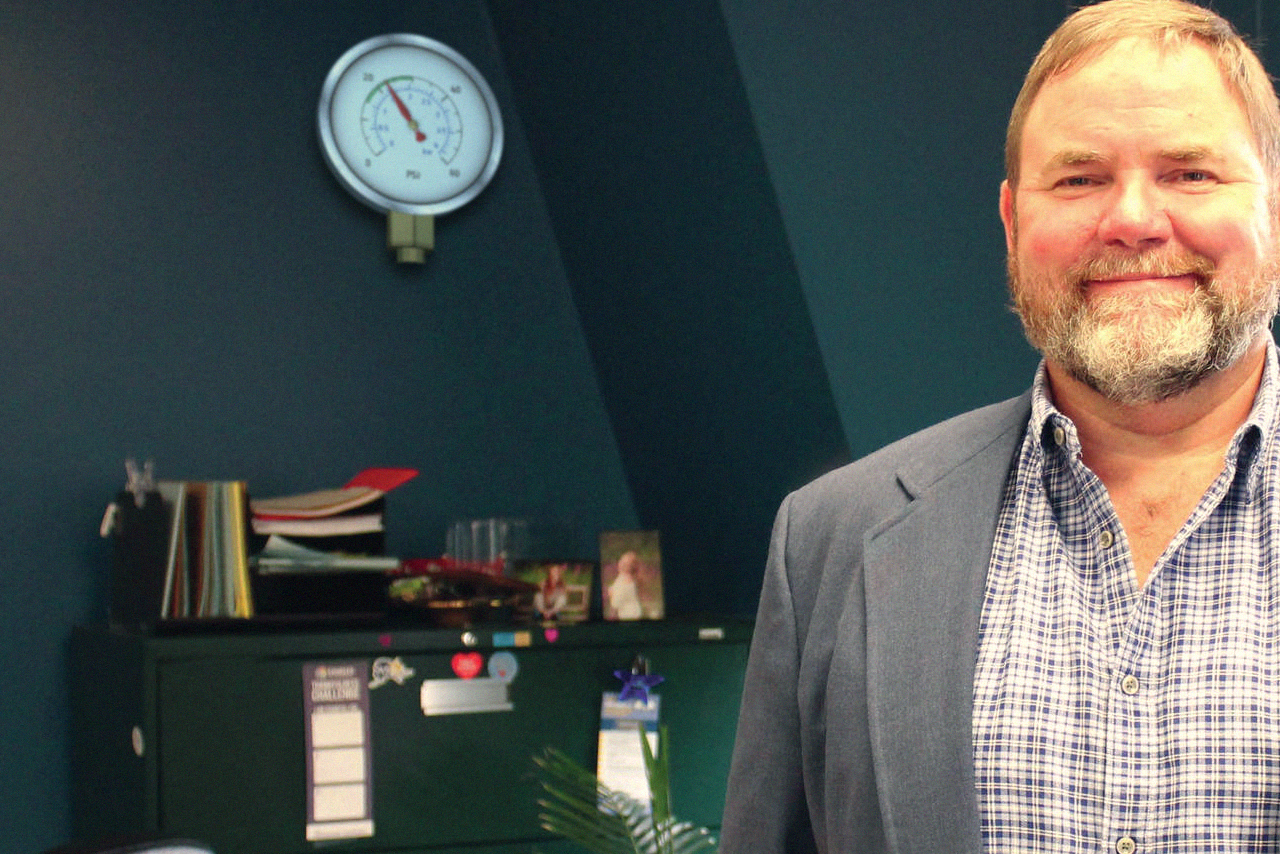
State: 22.5psi
